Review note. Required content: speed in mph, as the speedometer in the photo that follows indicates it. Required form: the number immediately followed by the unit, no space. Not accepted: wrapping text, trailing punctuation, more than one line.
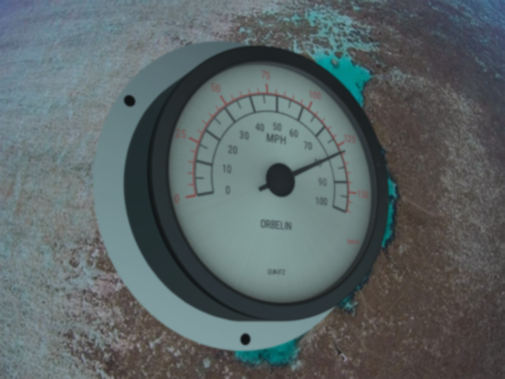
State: 80mph
